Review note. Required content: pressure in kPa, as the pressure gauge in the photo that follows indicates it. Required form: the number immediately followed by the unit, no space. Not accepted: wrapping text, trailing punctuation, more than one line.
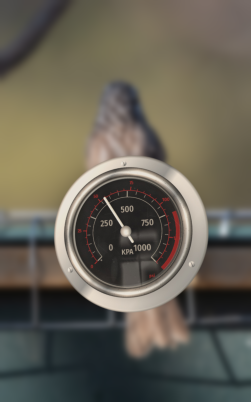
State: 375kPa
